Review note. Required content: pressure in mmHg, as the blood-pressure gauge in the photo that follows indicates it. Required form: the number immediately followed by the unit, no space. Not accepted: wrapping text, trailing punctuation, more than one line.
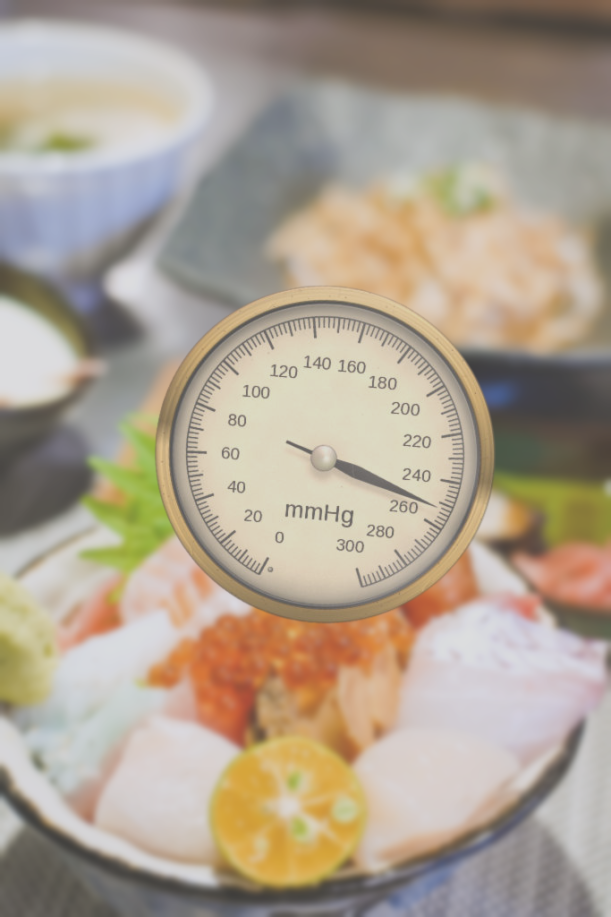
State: 252mmHg
